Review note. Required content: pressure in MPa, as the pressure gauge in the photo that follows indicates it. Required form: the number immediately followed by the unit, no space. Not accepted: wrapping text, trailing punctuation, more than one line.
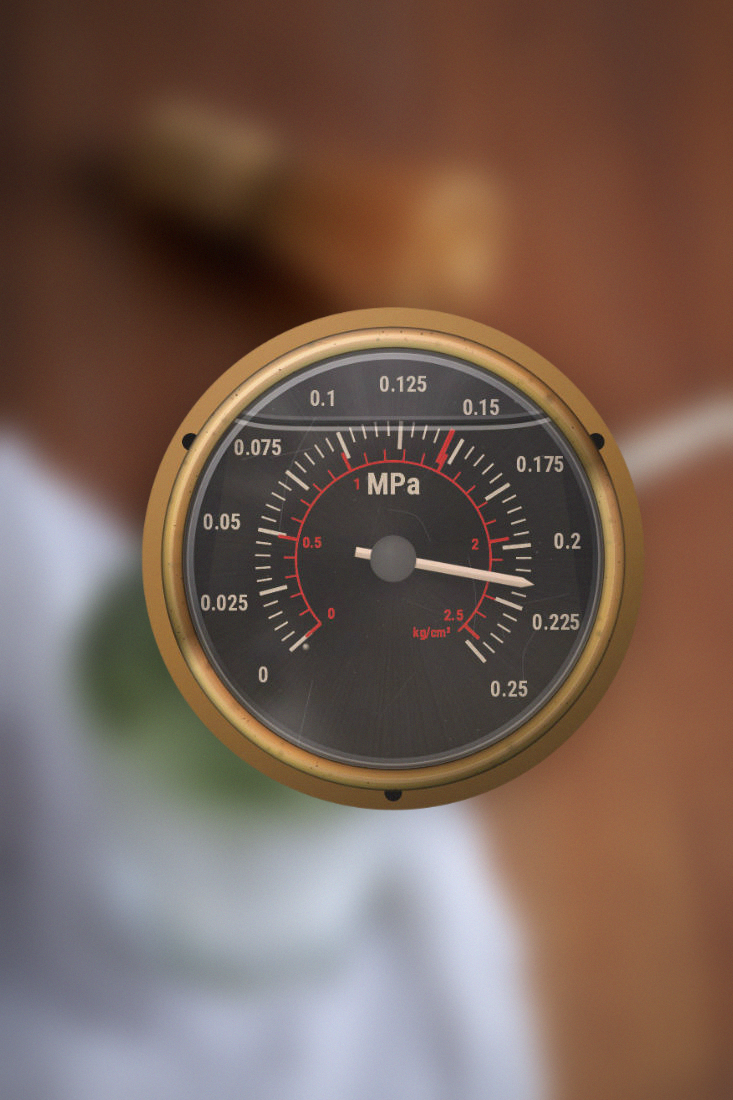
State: 0.215MPa
